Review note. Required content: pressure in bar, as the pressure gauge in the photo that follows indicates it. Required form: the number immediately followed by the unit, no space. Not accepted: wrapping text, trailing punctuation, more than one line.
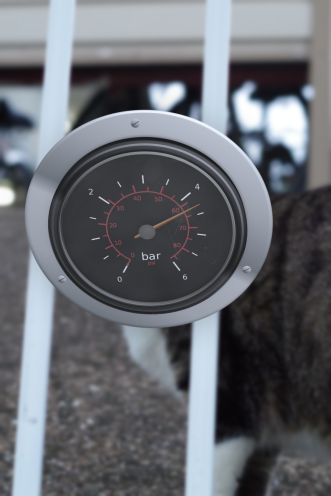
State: 4.25bar
